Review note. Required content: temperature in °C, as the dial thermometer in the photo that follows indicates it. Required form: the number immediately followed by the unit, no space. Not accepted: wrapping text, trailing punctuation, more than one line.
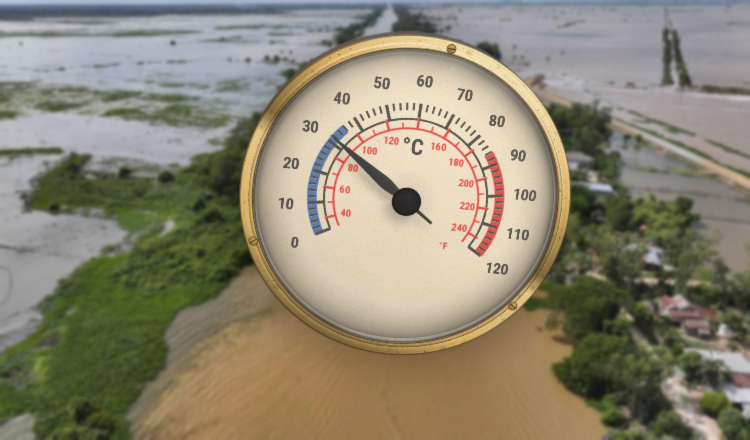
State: 32°C
